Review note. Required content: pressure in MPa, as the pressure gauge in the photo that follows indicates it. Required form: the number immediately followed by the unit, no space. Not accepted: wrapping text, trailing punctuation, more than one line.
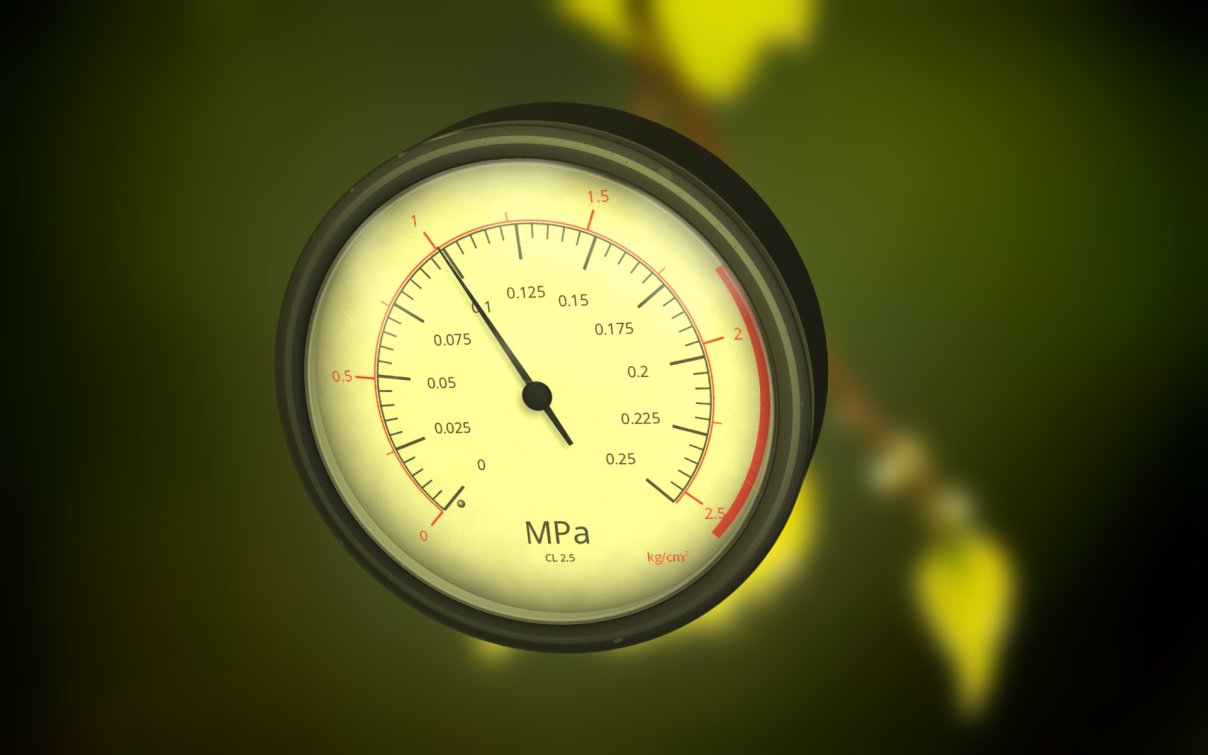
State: 0.1MPa
